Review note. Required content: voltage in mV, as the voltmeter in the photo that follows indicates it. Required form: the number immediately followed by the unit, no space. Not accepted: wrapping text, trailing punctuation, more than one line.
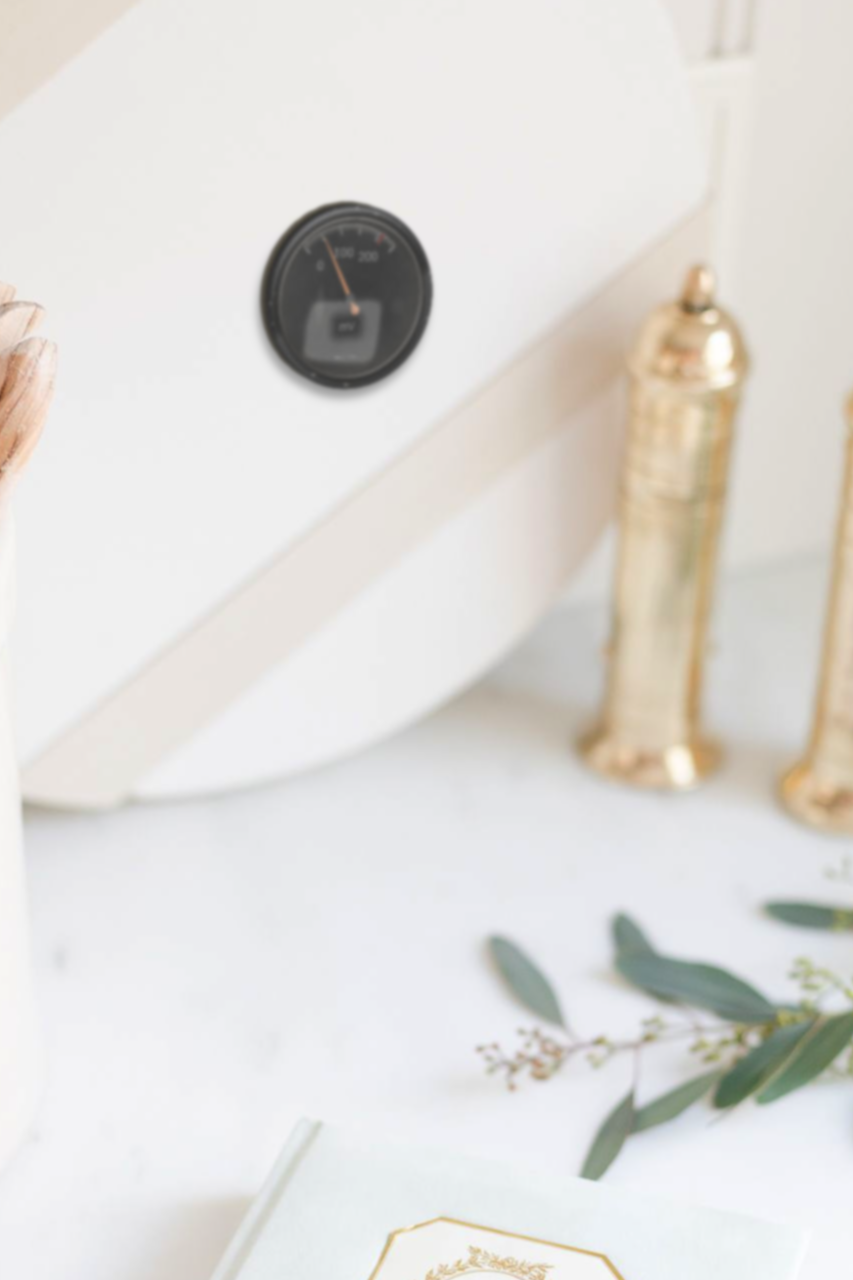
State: 50mV
